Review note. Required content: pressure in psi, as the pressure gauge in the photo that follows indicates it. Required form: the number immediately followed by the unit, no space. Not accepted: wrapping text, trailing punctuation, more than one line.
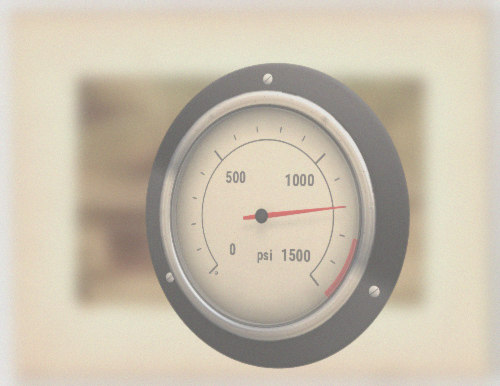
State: 1200psi
